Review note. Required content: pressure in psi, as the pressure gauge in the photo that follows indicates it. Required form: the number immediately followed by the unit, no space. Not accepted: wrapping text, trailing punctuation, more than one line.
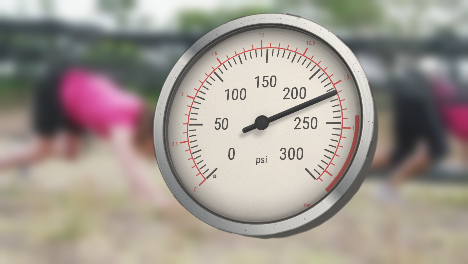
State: 225psi
